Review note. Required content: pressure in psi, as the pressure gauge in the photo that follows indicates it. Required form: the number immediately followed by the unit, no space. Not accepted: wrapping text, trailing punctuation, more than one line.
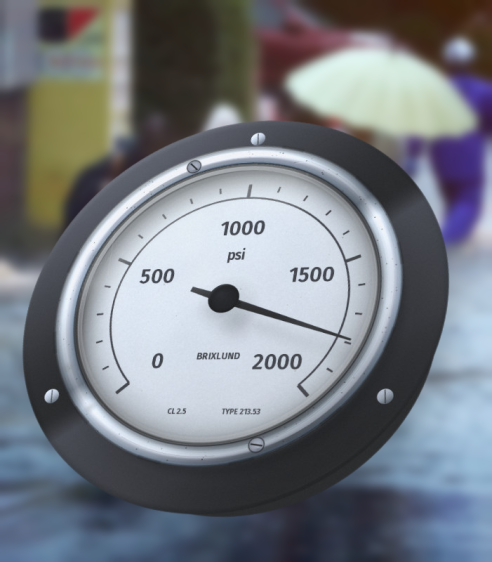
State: 1800psi
